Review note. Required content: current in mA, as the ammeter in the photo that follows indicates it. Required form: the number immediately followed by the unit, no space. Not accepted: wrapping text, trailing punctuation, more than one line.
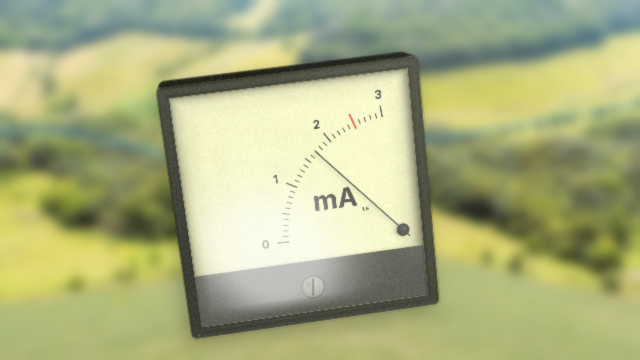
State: 1.7mA
